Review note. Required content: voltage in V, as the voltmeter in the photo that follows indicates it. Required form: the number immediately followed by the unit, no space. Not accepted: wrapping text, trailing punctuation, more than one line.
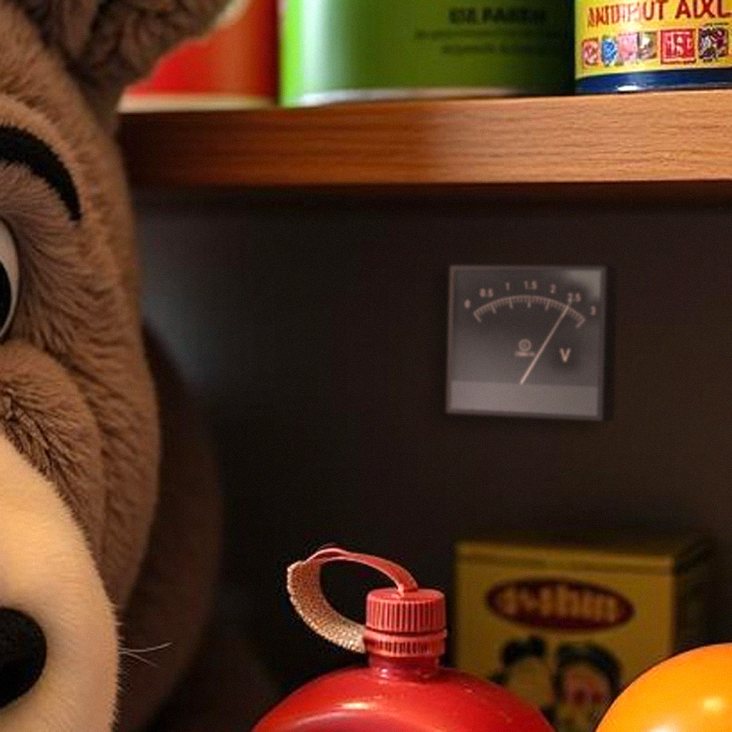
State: 2.5V
